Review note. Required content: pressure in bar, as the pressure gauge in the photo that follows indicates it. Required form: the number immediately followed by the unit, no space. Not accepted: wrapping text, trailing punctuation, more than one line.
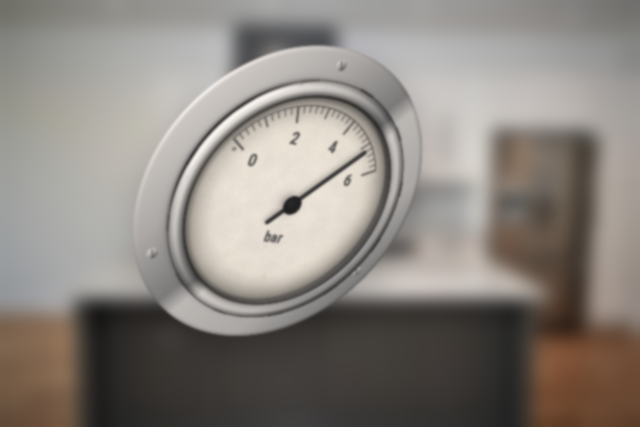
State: 5bar
